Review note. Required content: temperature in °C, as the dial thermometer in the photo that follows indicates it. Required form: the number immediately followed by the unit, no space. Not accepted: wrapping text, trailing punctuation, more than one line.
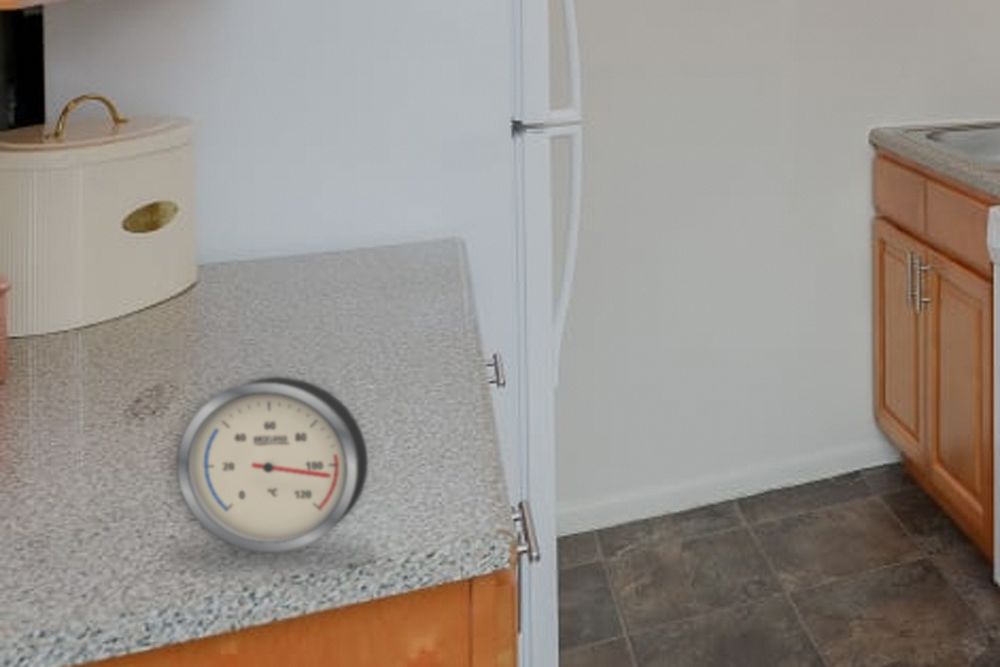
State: 104°C
